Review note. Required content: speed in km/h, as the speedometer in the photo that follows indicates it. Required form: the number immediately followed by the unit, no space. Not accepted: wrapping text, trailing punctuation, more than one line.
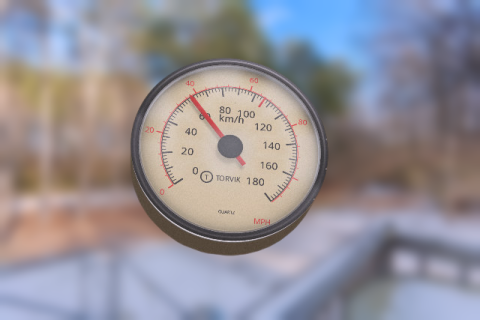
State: 60km/h
